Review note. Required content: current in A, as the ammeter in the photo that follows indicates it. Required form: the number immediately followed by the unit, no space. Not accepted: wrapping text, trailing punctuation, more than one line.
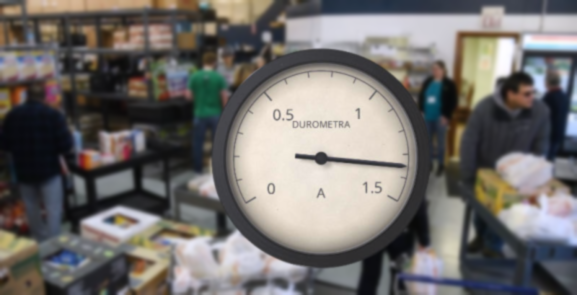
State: 1.35A
